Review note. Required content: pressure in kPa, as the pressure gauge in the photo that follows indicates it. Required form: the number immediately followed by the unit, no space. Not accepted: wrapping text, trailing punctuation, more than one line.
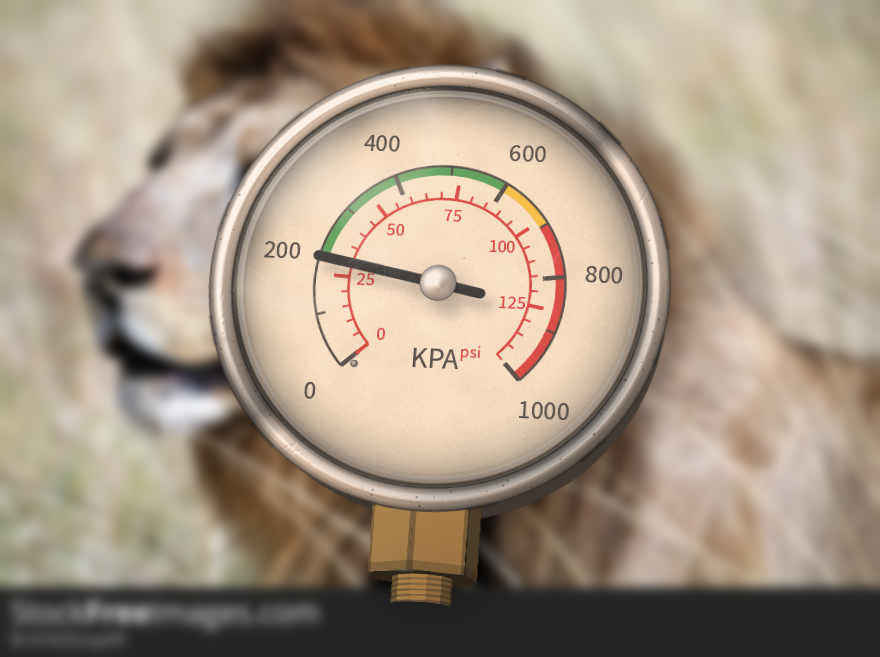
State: 200kPa
